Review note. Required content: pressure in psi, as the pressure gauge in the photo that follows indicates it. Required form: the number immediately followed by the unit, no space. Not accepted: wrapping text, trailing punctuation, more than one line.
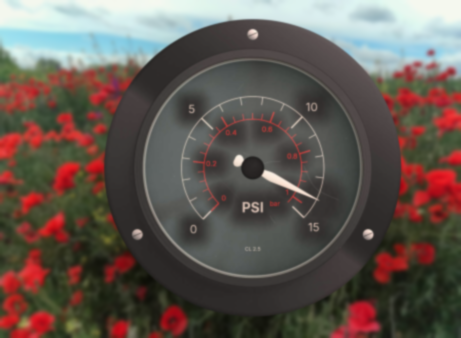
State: 14psi
